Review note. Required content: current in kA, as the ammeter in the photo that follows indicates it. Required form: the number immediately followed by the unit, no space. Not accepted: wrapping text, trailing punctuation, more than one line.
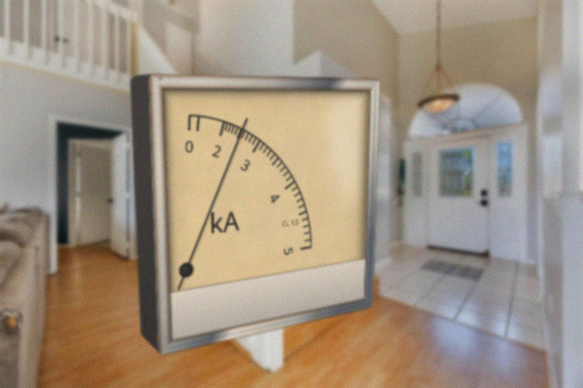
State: 2.5kA
